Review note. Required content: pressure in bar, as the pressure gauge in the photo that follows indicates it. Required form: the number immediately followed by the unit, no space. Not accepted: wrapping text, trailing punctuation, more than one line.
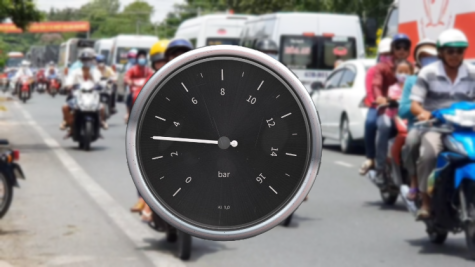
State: 3bar
